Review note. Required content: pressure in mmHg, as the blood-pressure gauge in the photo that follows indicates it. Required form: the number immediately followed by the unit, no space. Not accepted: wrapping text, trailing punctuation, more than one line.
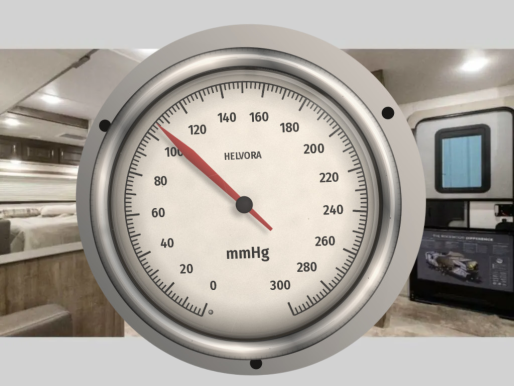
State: 106mmHg
